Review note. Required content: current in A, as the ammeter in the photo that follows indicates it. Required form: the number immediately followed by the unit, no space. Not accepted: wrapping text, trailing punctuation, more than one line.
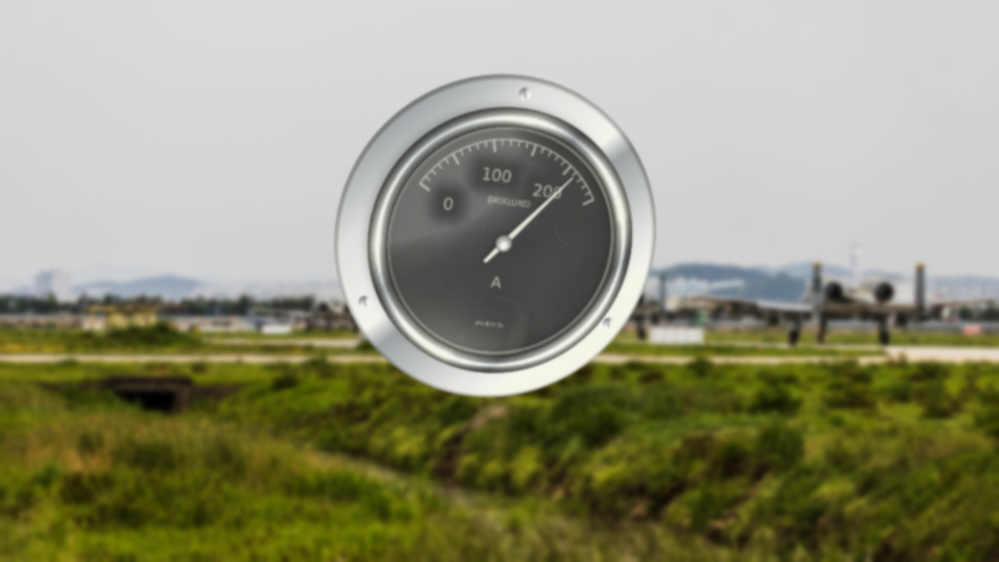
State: 210A
